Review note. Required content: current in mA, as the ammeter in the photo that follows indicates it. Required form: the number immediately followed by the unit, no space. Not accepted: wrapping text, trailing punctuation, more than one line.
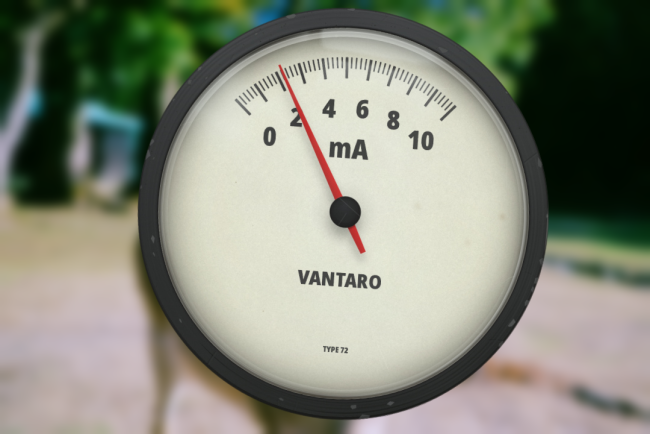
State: 2.2mA
